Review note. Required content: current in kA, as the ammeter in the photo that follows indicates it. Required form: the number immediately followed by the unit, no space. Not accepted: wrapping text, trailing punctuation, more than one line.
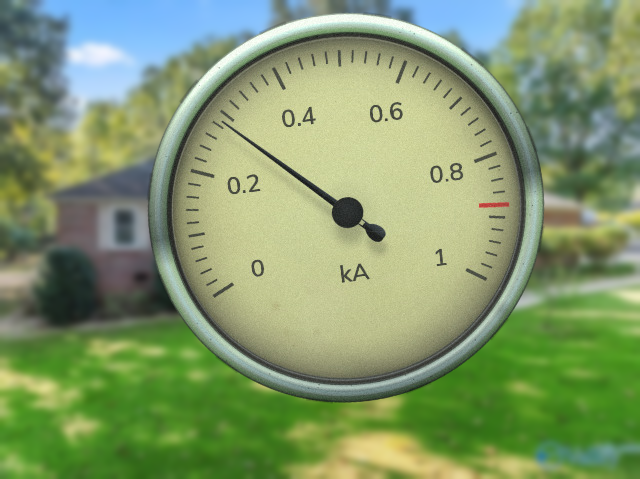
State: 0.29kA
